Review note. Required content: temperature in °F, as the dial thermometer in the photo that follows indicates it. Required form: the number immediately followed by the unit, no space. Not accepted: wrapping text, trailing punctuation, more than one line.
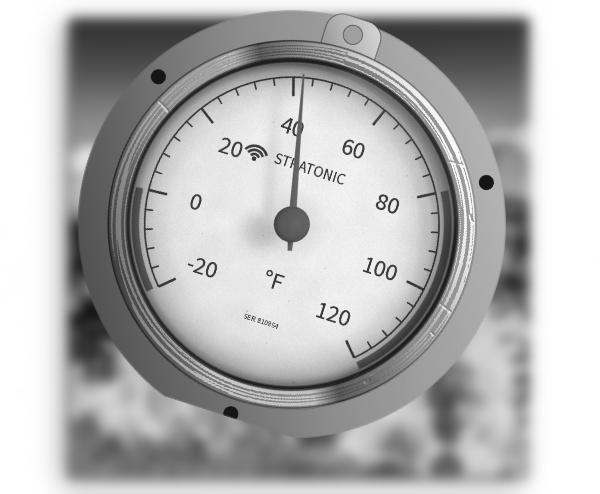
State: 42°F
